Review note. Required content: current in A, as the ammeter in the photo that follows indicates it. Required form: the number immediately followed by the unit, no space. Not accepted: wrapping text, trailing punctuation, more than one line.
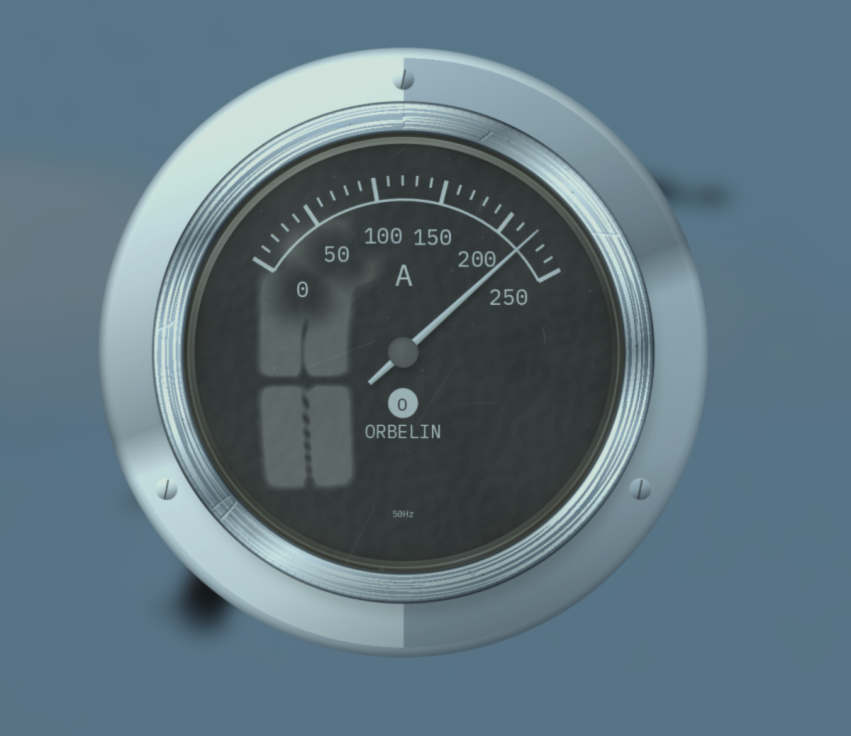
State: 220A
